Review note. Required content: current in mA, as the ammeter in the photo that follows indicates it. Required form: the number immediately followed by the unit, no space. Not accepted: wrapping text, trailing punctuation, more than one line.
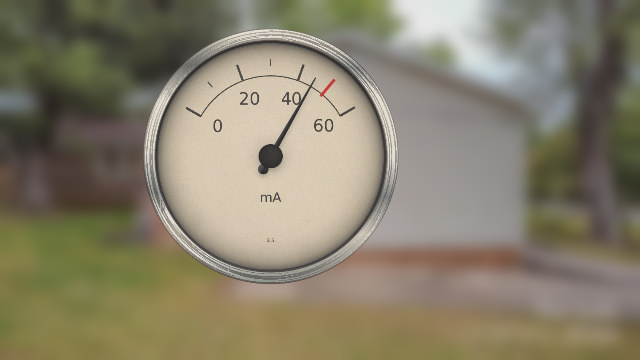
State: 45mA
